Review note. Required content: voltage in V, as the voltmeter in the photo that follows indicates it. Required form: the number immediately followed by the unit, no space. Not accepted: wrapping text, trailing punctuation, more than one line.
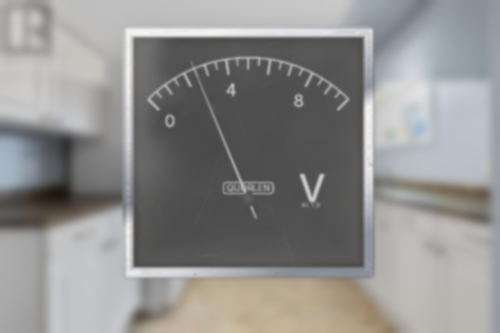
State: 2.5V
